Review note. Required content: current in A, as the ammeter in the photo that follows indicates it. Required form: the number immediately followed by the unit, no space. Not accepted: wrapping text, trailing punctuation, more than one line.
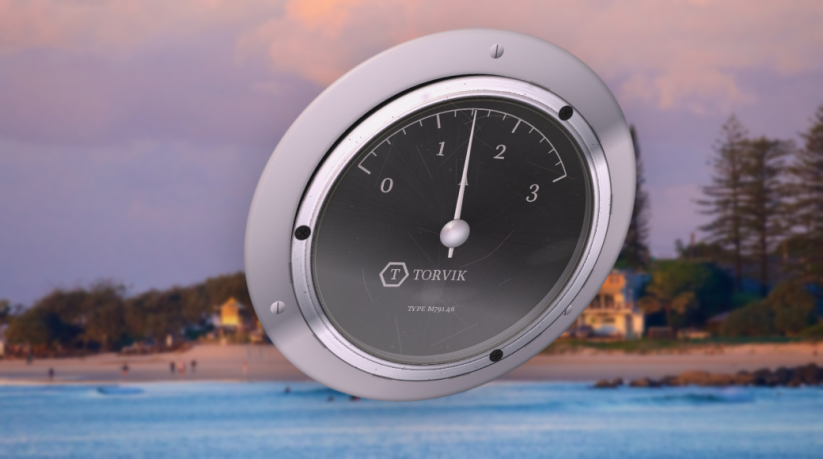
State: 1.4A
